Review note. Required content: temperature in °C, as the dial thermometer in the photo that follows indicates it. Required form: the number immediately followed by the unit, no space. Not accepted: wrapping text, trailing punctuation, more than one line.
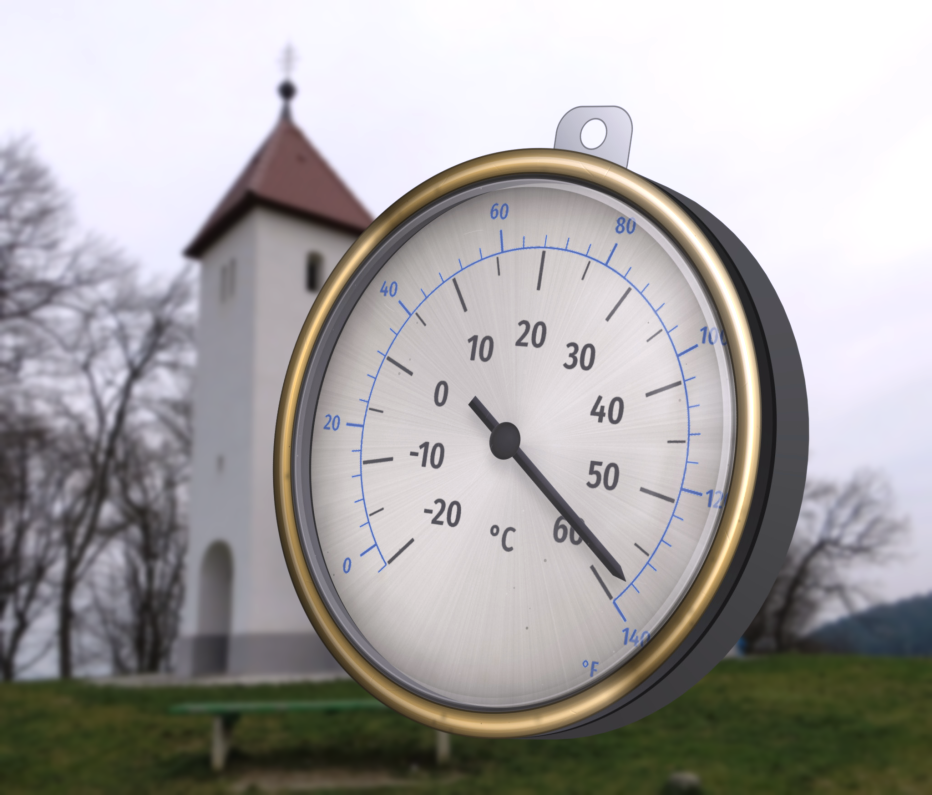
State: 57.5°C
